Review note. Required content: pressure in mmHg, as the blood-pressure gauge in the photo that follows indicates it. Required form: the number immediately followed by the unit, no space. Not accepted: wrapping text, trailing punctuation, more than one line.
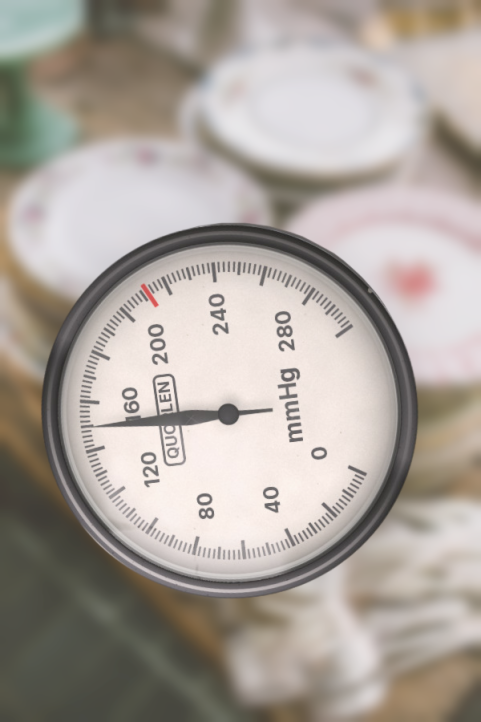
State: 150mmHg
